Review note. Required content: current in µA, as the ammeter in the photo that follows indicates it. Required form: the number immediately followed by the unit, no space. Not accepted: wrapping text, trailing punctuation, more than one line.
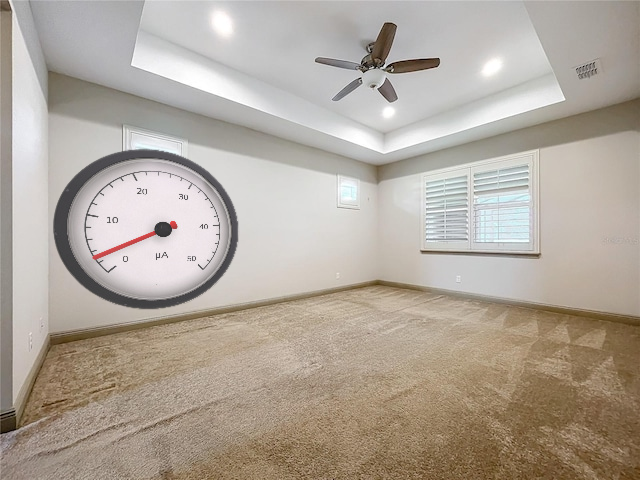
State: 3µA
